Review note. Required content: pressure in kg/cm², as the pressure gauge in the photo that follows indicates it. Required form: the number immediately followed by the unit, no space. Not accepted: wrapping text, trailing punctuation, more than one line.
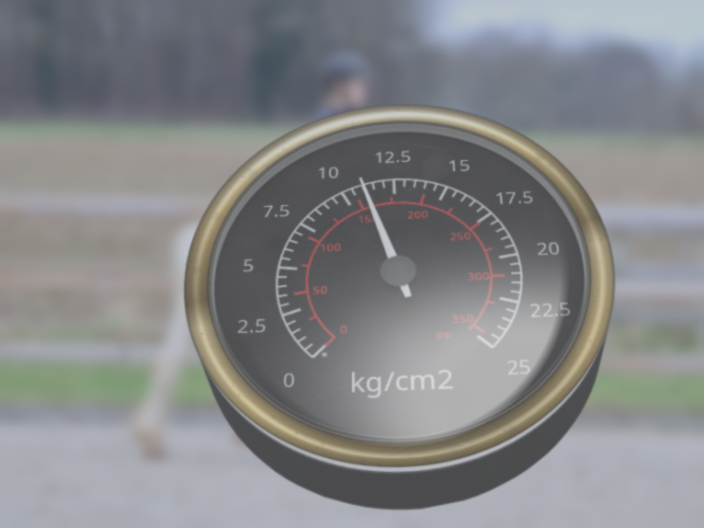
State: 11kg/cm²
